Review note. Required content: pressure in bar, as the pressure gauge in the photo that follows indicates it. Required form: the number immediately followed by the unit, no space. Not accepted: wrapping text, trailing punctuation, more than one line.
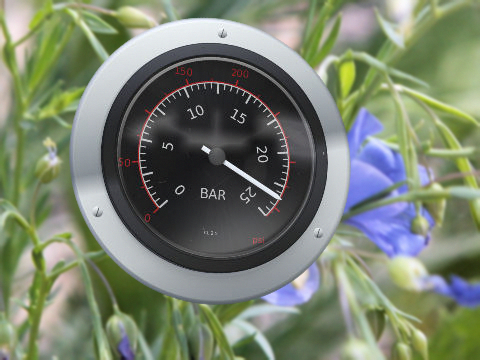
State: 23.5bar
